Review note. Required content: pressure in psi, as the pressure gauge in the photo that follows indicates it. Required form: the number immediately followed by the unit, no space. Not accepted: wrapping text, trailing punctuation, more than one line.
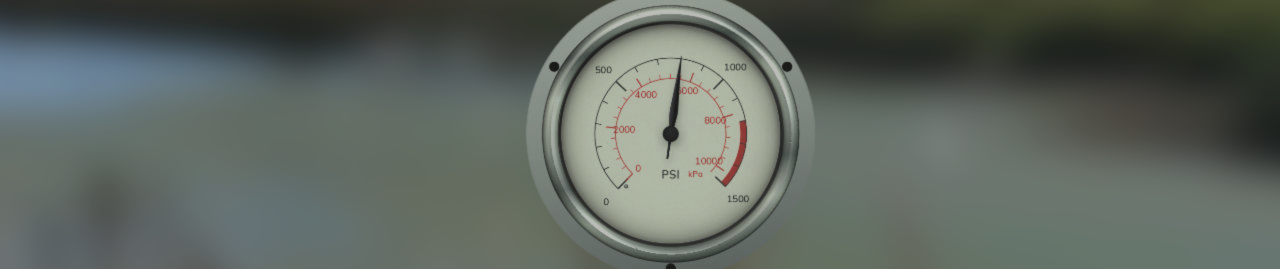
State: 800psi
